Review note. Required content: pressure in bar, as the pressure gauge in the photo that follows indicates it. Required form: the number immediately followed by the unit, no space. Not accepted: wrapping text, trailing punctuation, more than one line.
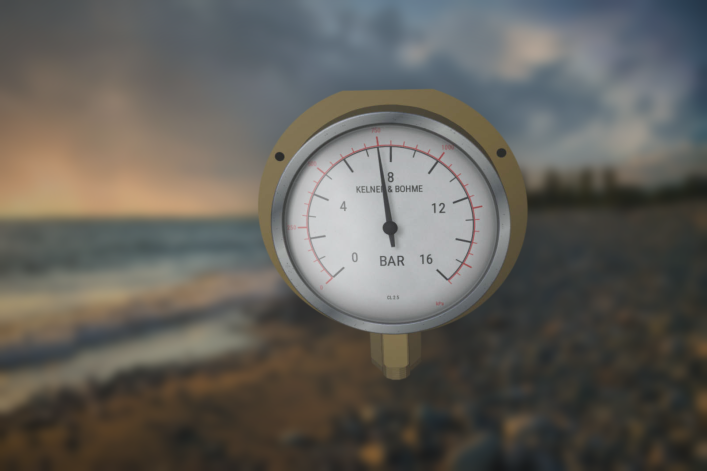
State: 7.5bar
